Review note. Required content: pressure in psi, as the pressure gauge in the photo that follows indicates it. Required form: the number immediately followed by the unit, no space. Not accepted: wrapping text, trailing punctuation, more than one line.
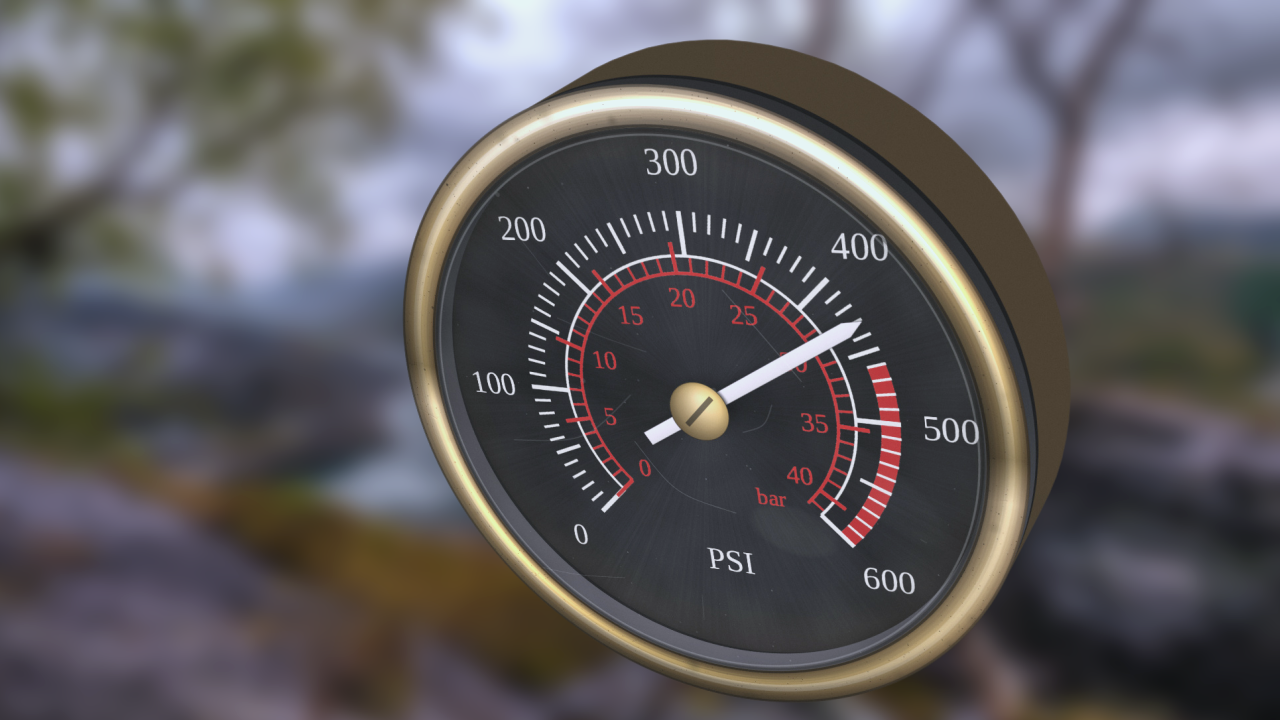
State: 430psi
